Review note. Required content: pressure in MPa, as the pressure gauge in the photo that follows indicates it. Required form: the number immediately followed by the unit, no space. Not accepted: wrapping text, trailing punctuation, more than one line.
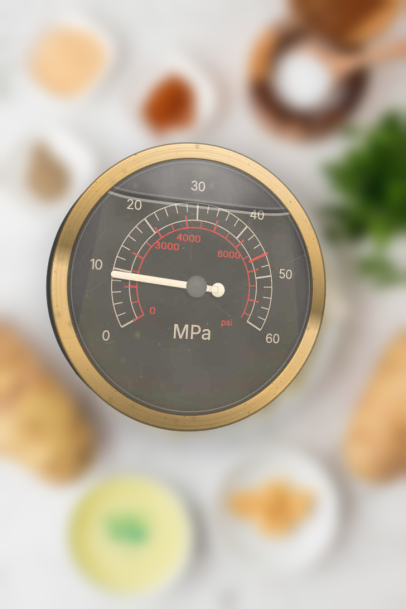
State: 9MPa
